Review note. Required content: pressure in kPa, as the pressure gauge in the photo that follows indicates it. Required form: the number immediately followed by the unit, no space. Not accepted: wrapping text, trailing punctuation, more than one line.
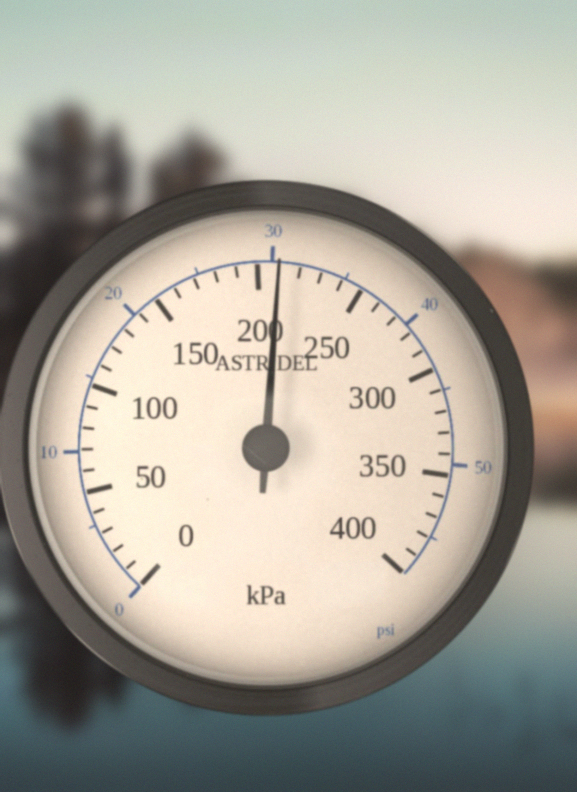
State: 210kPa
